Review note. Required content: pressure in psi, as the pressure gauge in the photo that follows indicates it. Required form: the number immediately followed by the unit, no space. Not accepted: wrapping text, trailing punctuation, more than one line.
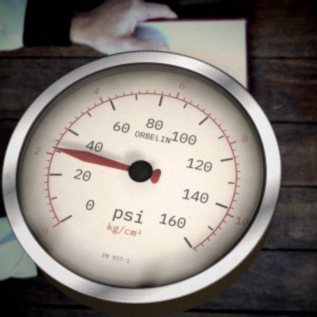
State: 30psi
